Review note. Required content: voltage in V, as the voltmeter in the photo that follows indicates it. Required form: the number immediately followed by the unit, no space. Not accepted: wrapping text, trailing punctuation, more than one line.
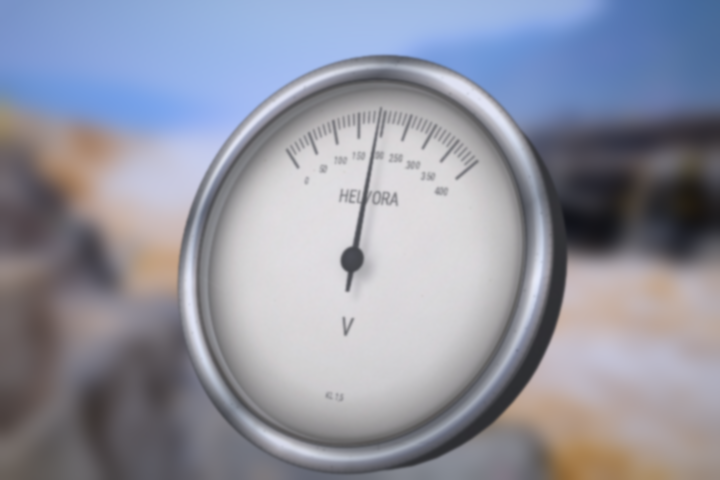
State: 200V
